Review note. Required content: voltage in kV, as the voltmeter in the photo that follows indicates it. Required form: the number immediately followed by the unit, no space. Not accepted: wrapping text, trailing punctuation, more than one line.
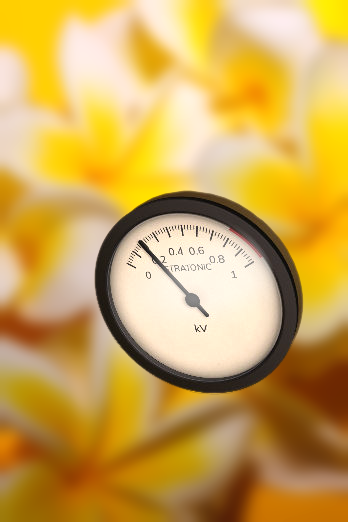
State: 0.2kV
